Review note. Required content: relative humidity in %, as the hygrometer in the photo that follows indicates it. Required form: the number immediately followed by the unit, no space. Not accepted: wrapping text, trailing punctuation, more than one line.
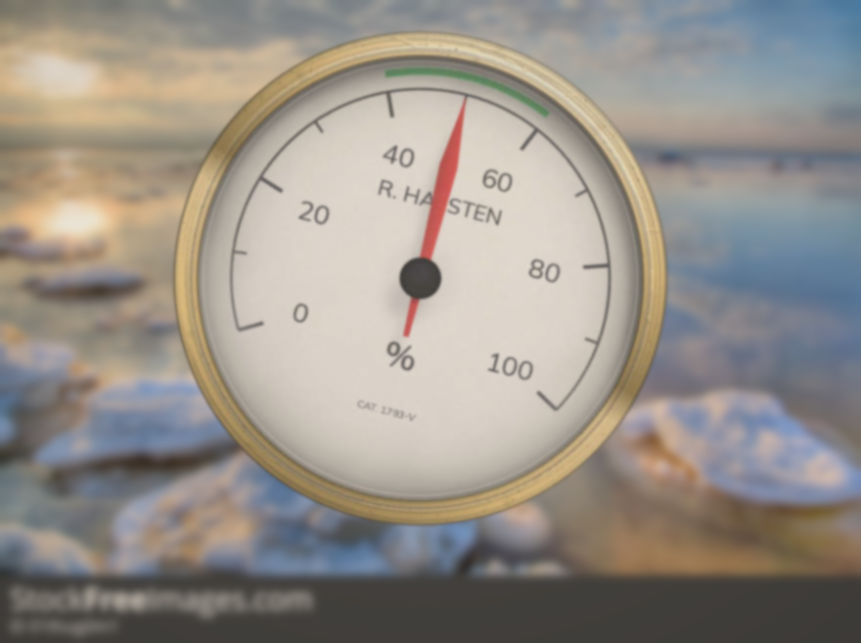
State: 50%
